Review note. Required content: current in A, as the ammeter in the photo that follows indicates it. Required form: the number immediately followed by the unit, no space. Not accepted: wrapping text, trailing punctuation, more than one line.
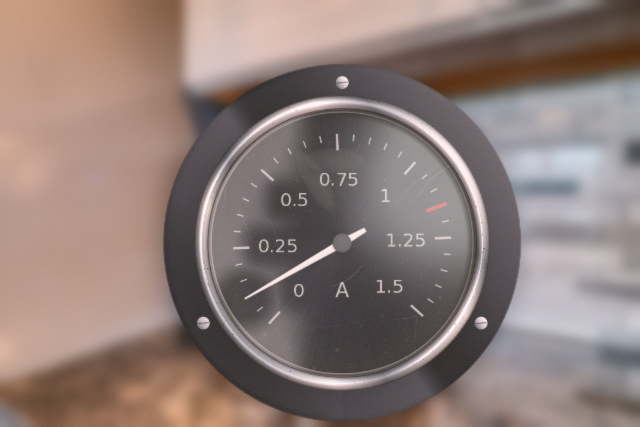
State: 0.1A
